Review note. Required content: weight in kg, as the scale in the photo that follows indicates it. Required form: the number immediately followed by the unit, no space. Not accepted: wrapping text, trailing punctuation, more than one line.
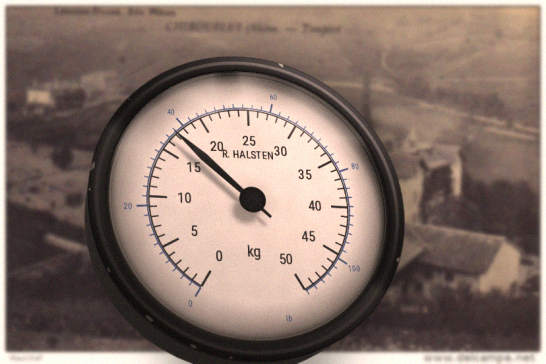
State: 17kg
